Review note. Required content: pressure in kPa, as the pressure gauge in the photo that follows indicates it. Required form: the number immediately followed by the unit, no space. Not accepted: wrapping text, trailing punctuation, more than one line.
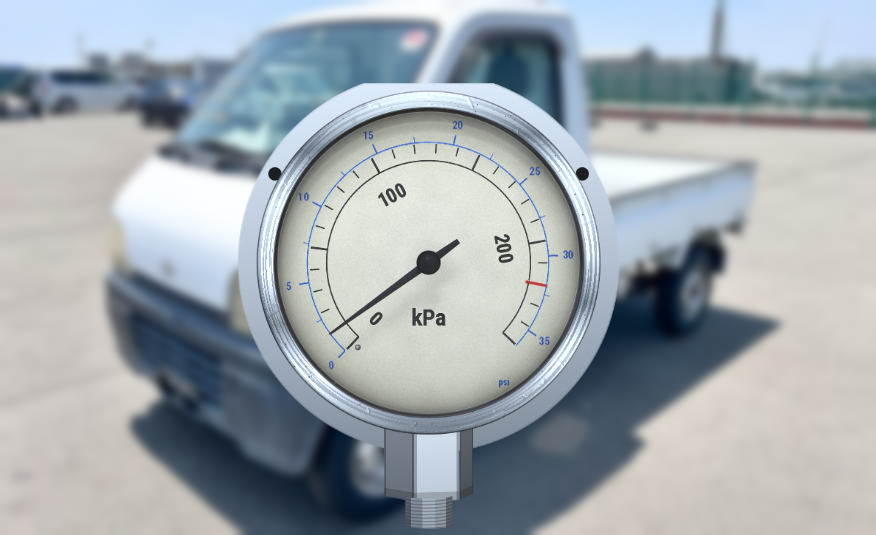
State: 10kPa
